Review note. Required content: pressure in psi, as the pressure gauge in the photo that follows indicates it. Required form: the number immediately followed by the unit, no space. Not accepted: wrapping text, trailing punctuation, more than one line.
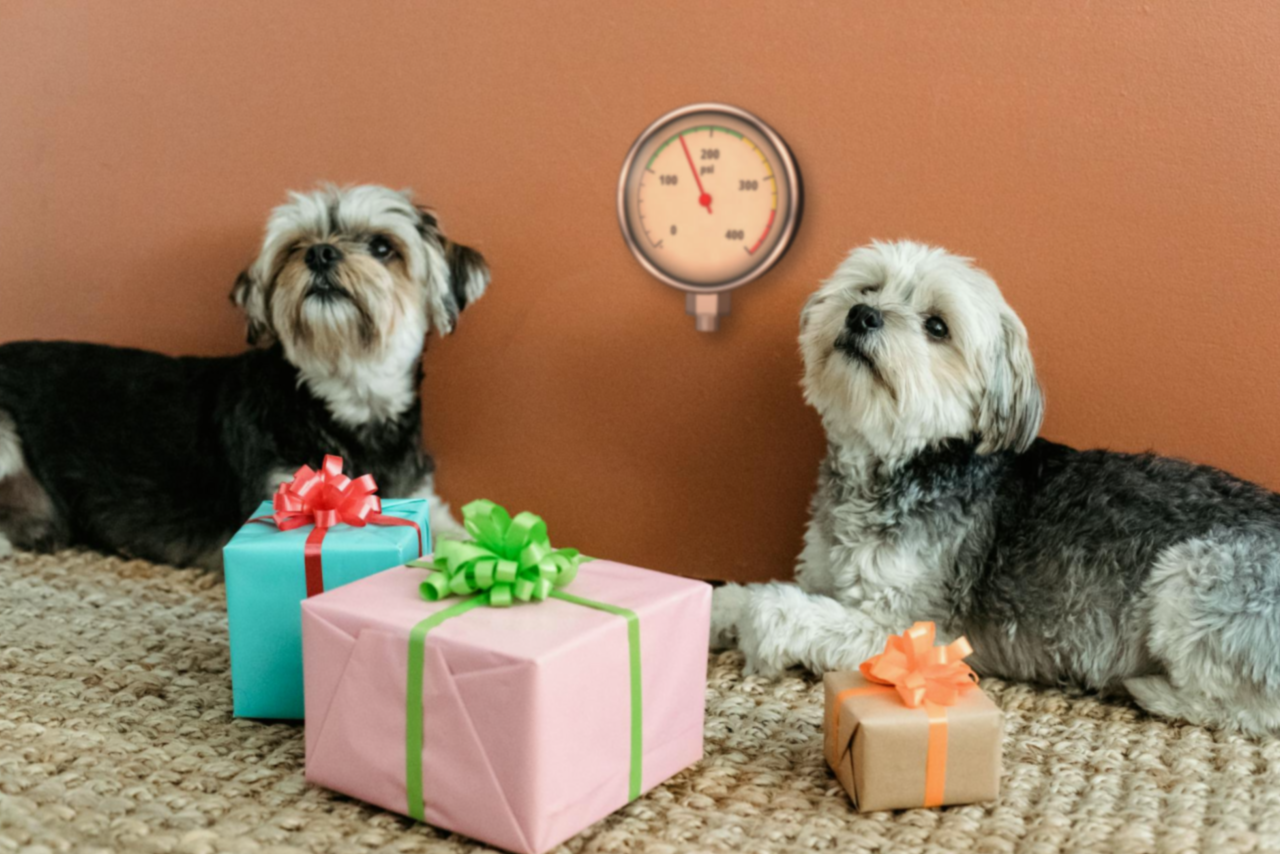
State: 160psi
